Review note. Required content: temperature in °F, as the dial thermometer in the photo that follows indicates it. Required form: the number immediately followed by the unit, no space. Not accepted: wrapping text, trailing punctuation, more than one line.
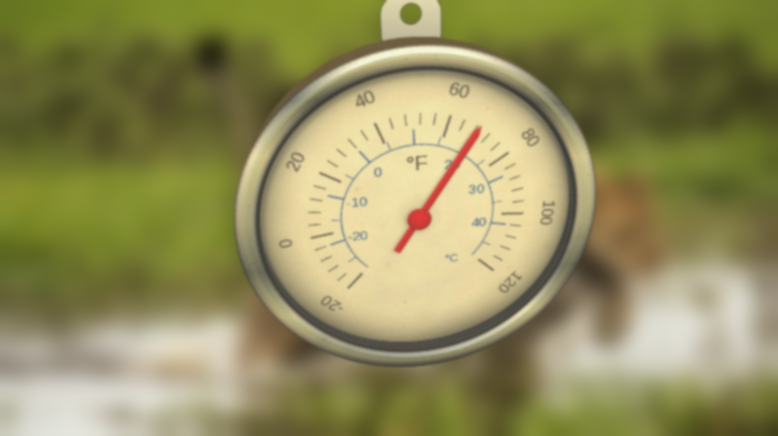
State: 68°F
